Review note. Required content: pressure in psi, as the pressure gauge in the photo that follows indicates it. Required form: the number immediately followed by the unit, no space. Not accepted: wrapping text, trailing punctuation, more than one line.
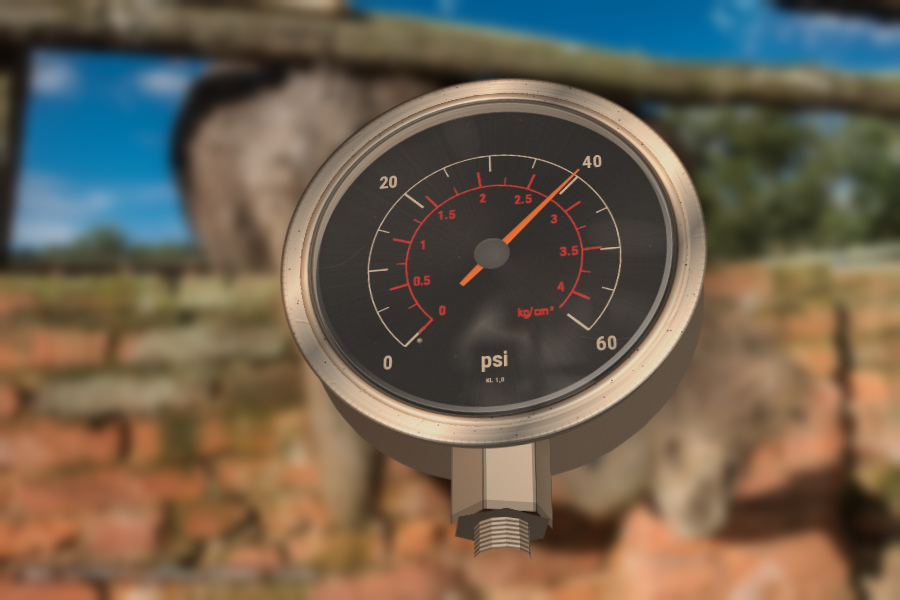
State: 40psi
